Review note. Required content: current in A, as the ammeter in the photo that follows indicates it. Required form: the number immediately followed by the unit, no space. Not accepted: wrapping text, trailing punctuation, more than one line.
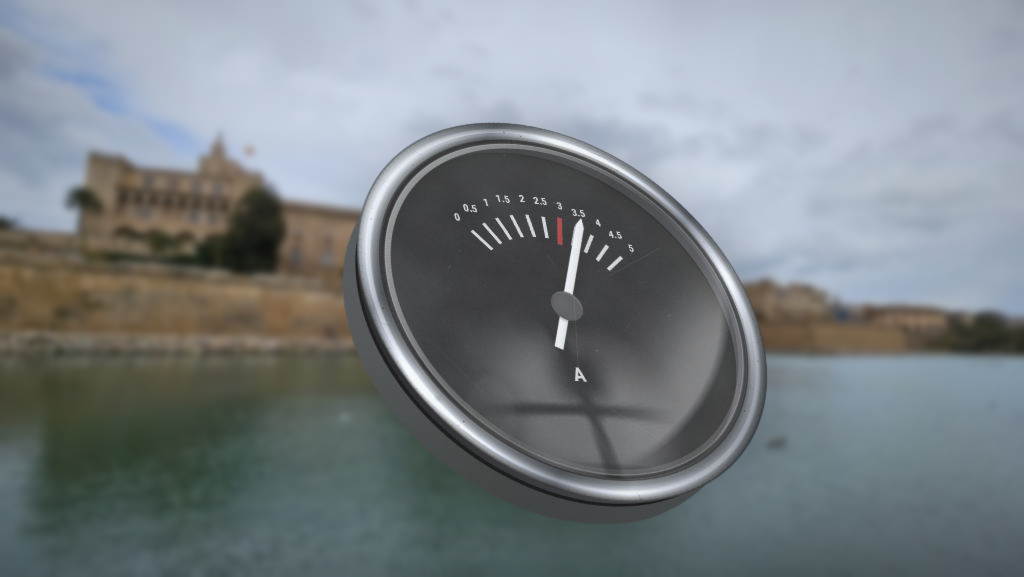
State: 3.5A
